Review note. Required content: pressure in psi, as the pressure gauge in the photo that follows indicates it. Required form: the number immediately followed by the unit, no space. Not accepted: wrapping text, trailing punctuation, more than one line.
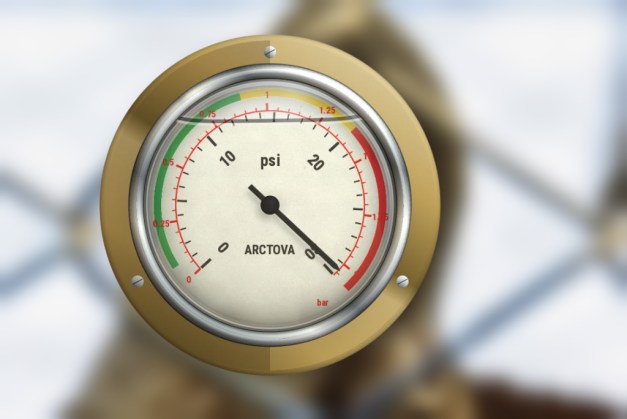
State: 29.5psi
